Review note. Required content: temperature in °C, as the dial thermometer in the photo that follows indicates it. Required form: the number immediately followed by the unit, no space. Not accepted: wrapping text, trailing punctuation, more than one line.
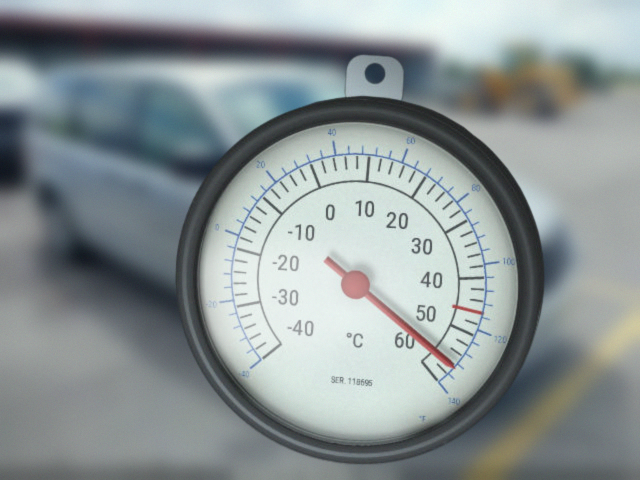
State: 56°C
